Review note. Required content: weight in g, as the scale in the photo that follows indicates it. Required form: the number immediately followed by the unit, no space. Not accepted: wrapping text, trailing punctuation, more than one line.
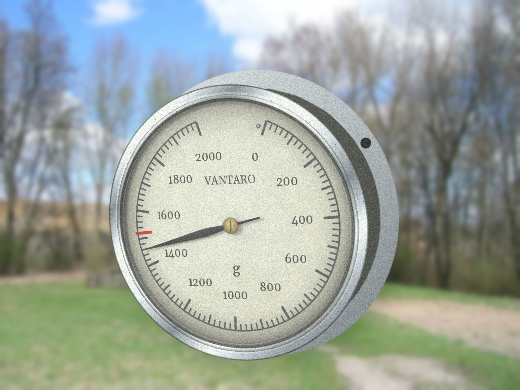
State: 1460g
